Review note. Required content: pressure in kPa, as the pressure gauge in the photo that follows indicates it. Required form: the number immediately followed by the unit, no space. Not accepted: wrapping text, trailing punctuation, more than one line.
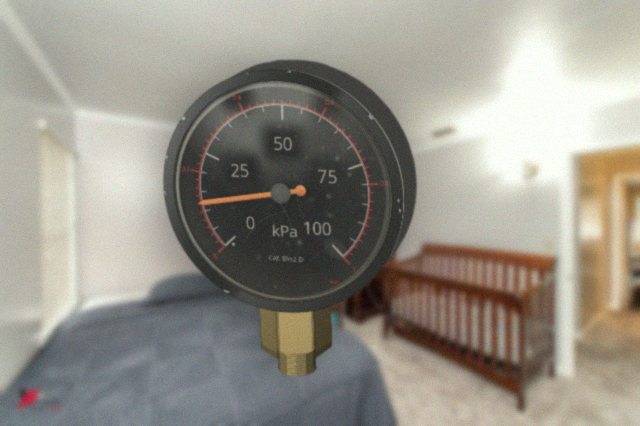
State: 12.5kPa
